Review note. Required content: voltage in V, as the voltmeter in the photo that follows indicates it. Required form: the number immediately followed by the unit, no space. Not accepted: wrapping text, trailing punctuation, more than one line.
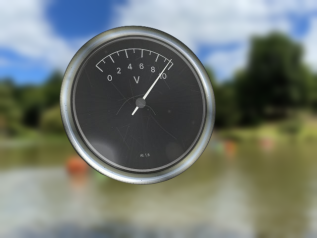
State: 9.5V
